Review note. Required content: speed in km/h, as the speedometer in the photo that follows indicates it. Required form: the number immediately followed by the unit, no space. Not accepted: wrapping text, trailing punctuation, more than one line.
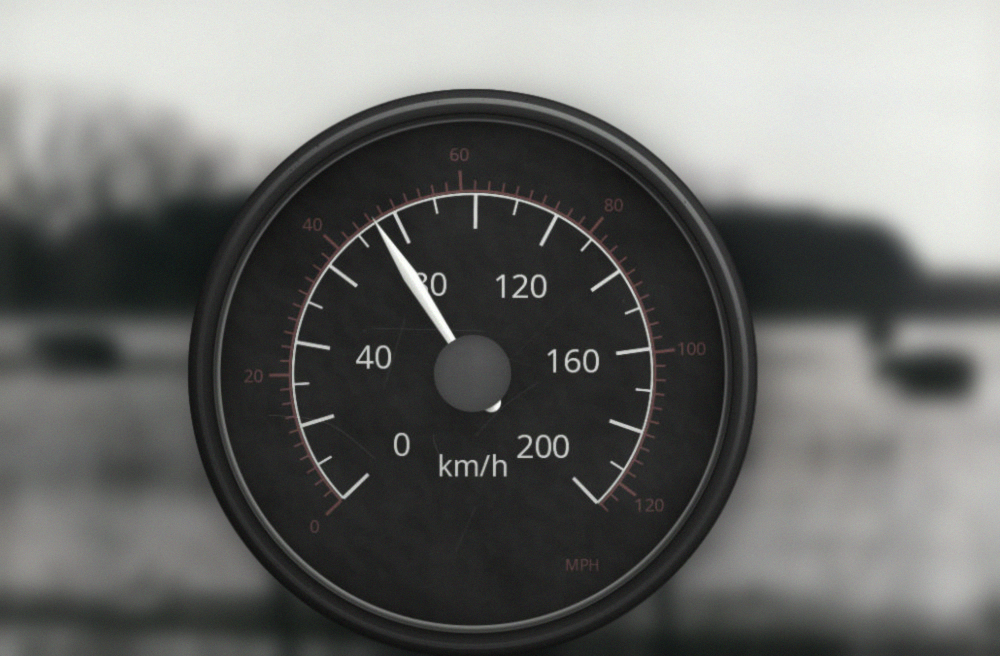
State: 75km/h
